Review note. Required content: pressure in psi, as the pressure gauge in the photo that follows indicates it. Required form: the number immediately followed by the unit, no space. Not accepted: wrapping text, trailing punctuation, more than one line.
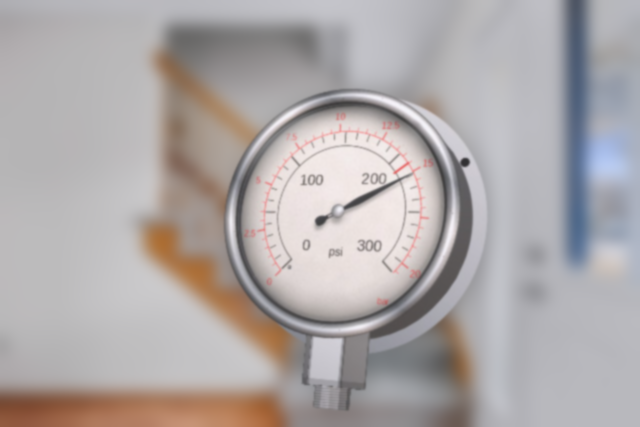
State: 220psi
